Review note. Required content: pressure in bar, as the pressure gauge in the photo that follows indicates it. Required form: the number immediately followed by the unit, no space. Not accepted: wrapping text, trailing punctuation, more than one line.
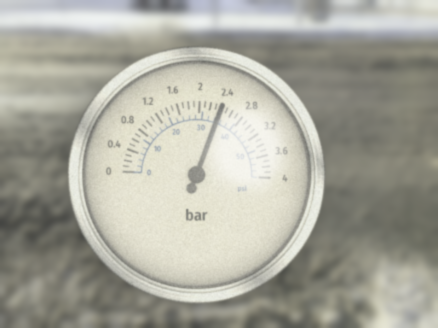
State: 2.4bar
